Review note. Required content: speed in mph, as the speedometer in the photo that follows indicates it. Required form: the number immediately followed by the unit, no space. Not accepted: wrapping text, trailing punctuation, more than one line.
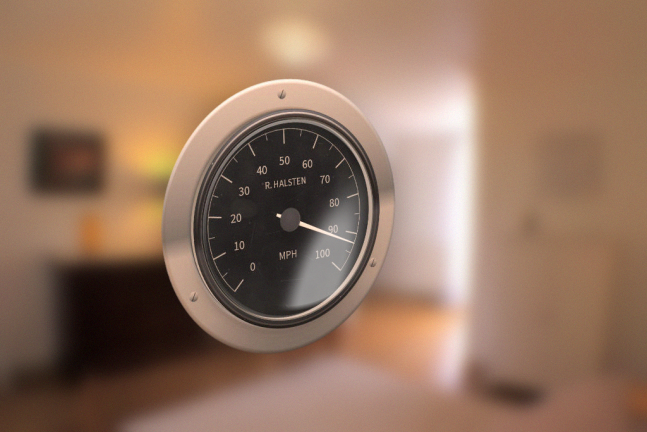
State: 92.5mph
